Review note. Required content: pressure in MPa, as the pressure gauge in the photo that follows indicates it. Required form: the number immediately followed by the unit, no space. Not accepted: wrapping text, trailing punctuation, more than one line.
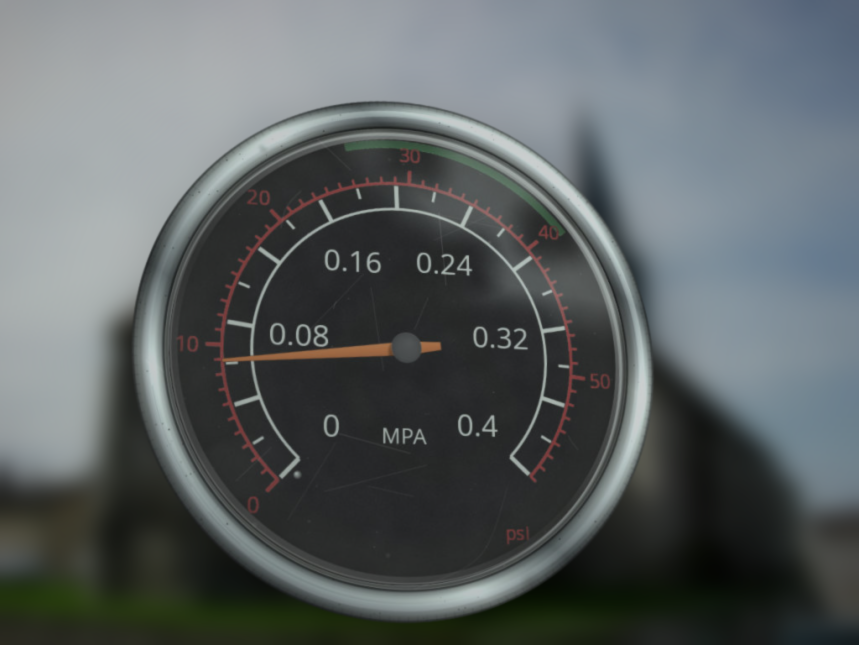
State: 0.06MPa
